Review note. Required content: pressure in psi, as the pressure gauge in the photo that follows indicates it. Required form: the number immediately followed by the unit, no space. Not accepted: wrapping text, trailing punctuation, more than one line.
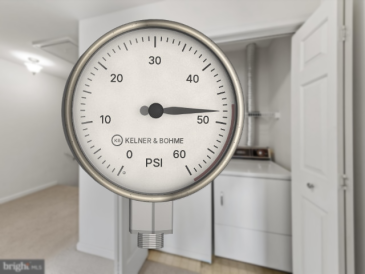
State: 48psi
